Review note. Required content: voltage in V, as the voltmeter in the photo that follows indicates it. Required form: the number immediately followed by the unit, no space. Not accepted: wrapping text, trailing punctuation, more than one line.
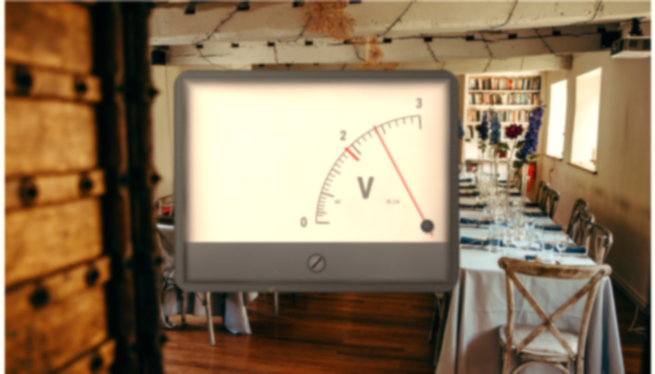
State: 2.4V
